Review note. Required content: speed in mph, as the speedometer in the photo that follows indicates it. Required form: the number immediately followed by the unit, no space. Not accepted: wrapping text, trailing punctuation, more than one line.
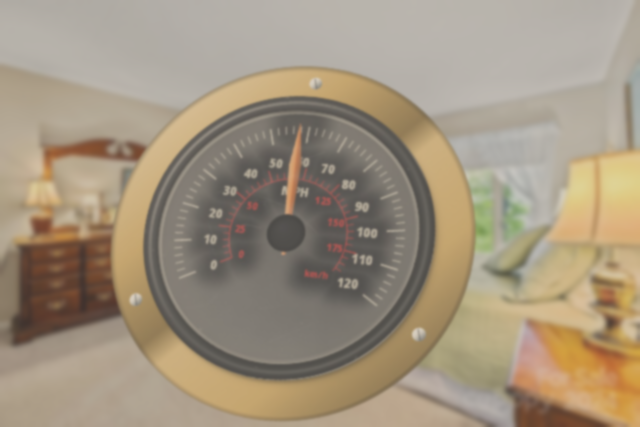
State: 58mph
